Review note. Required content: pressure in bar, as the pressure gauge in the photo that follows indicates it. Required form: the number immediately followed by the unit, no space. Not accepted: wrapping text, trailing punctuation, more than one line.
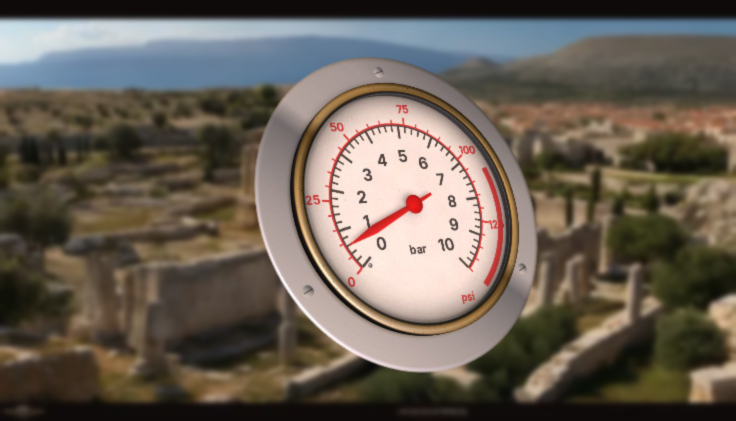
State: 0.6bar
